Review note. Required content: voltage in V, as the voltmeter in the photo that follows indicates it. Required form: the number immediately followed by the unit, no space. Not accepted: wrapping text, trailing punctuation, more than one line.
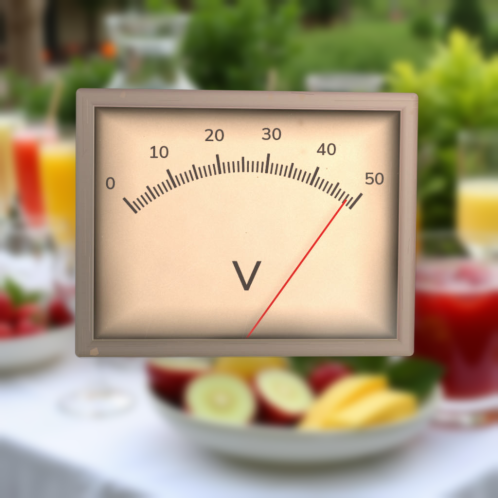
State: 48V
